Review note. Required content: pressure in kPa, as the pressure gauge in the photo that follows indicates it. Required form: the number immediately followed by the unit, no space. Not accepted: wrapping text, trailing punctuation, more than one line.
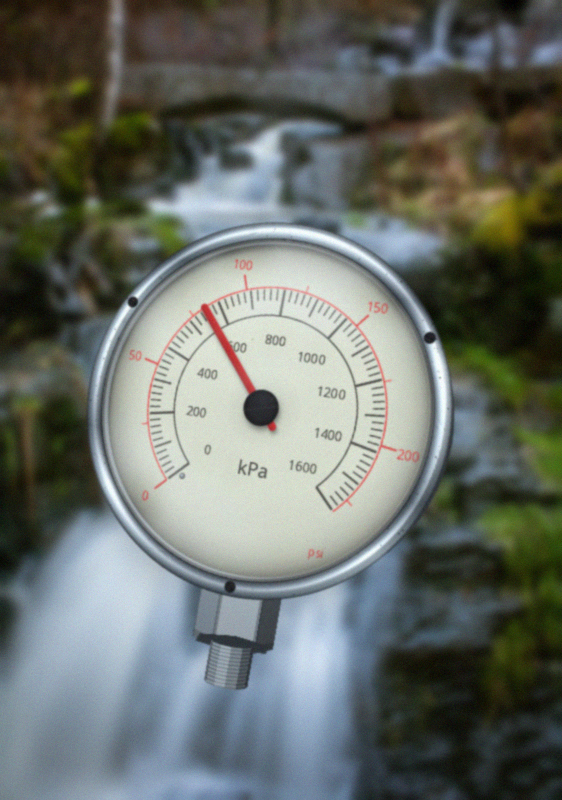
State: 560kPa
